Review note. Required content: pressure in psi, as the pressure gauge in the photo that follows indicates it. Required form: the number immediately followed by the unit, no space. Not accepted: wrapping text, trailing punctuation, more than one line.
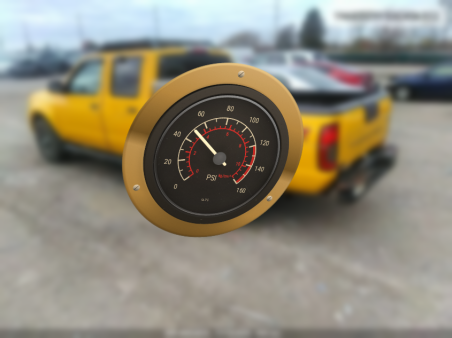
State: 50psi
